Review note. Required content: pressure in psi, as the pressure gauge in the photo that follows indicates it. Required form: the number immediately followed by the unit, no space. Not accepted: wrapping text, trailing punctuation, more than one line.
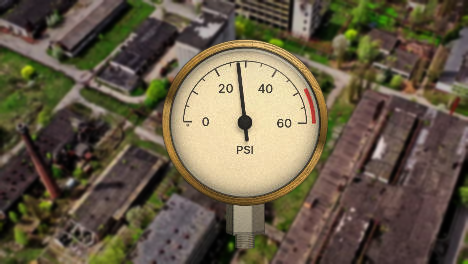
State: 27.5psi
